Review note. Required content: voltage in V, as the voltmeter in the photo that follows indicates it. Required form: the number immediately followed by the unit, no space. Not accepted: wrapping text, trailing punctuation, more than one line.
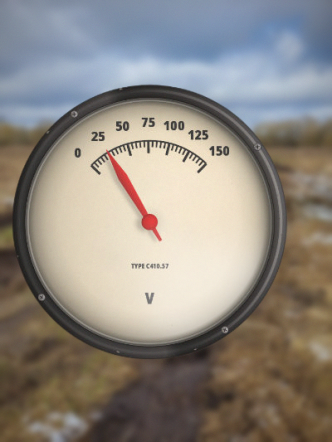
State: 25V
